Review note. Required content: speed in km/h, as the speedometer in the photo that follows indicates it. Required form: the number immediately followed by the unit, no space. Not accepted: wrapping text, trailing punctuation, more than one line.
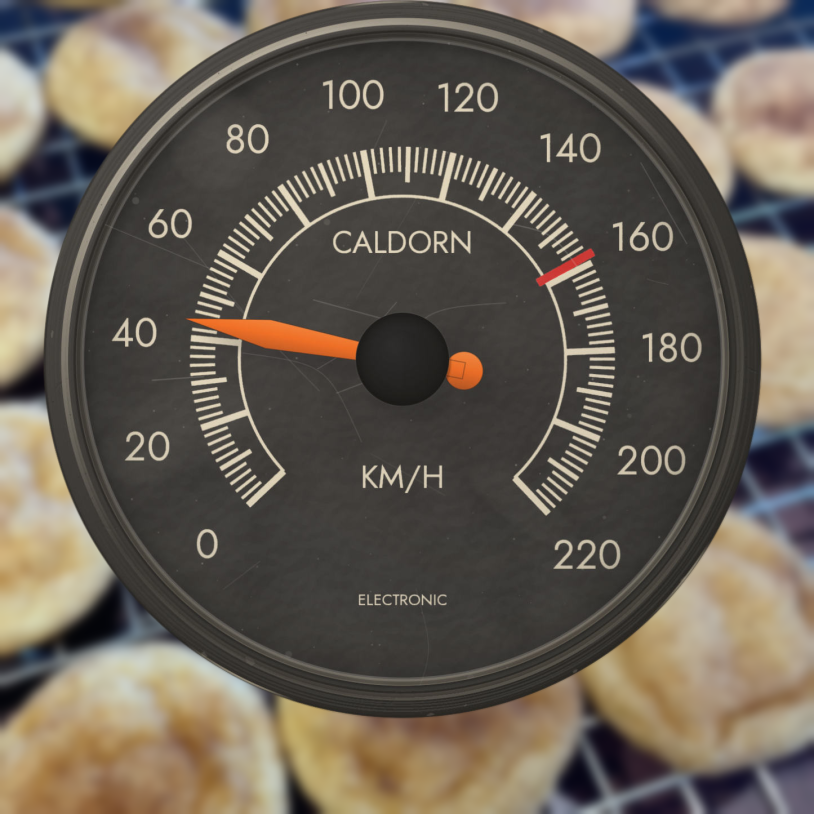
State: 44km/h
